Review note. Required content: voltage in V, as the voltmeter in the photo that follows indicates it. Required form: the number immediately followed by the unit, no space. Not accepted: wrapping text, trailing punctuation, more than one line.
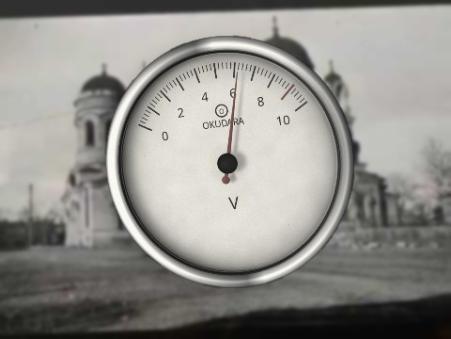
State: 6.2V
